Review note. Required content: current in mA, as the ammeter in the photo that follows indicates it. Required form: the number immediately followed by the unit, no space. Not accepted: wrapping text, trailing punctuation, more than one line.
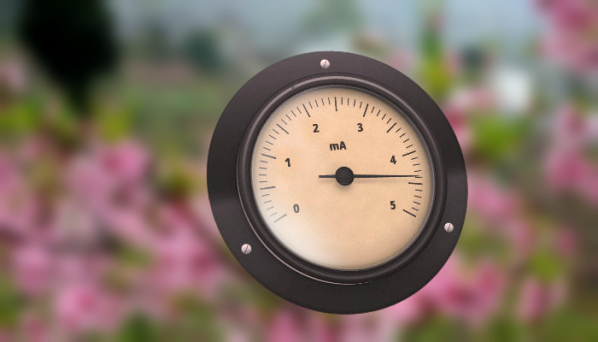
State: 4.4mA
